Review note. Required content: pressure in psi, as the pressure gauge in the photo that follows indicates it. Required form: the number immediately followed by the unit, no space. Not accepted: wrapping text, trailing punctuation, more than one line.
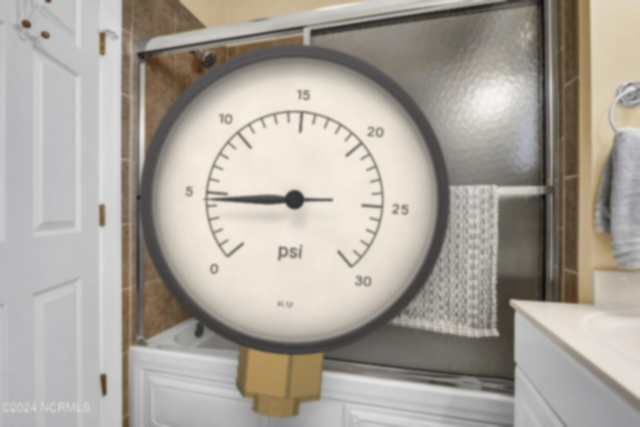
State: 4.5psi
